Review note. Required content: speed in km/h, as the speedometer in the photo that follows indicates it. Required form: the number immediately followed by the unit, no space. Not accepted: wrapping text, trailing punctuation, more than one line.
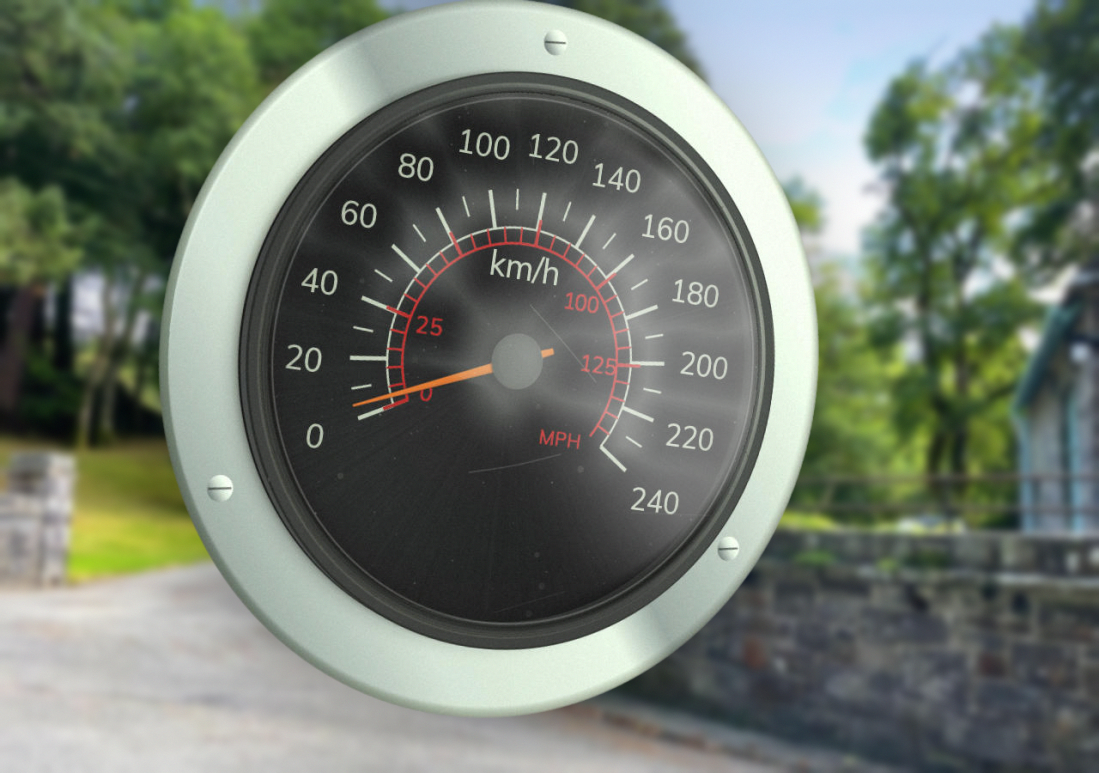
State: 5km/h
